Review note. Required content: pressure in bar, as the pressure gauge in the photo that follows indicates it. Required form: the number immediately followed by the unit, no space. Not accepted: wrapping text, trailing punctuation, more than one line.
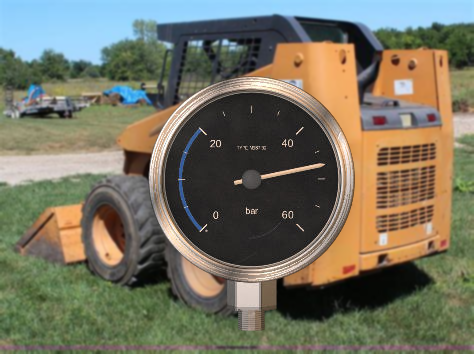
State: 47.5bar
